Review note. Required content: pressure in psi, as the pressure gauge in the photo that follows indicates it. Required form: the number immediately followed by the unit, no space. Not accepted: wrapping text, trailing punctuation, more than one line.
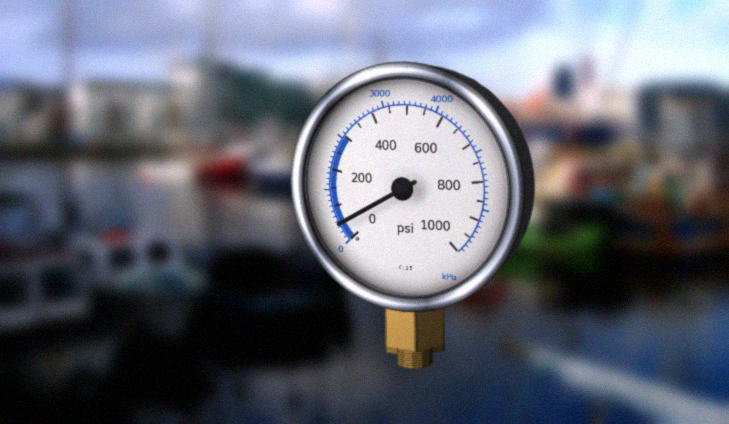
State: 50psi
